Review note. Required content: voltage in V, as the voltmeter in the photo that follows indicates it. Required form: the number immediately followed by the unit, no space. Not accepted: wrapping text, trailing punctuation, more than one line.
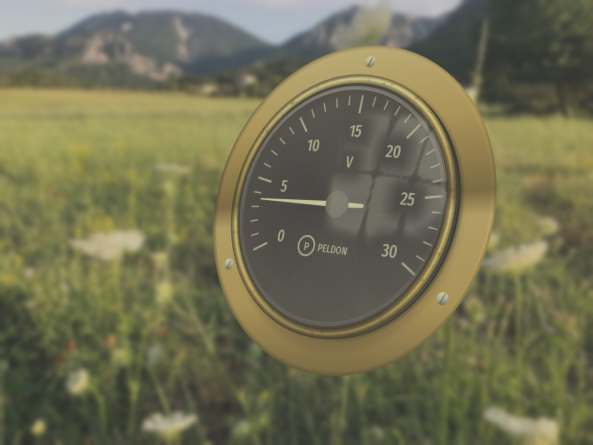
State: 3.5V
